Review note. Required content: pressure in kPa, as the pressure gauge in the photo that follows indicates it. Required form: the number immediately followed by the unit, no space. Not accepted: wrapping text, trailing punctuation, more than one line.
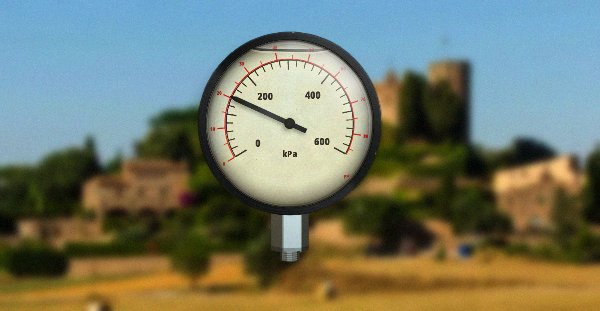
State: 140kPa
